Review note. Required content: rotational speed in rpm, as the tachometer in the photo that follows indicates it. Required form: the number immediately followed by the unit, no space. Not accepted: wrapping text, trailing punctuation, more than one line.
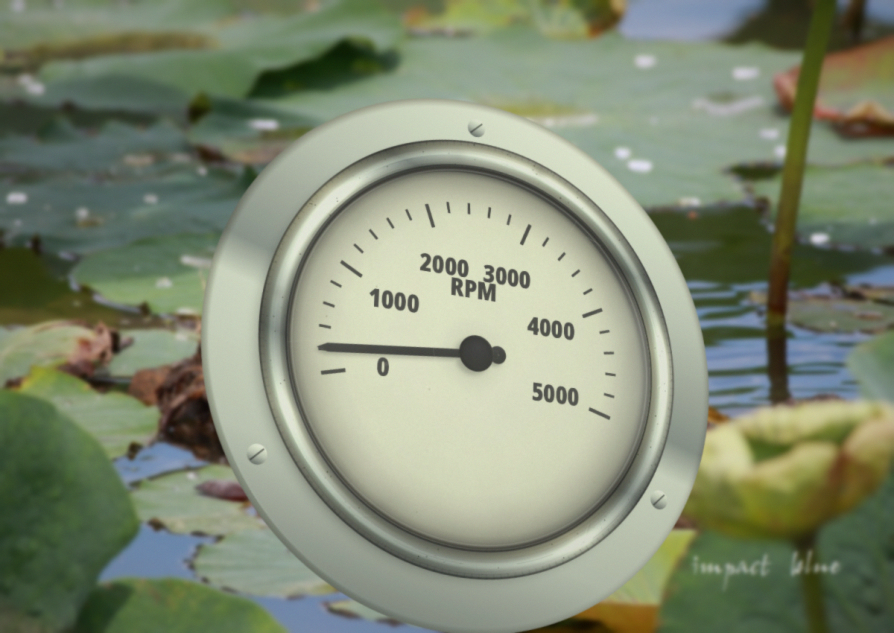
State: 200rpm
